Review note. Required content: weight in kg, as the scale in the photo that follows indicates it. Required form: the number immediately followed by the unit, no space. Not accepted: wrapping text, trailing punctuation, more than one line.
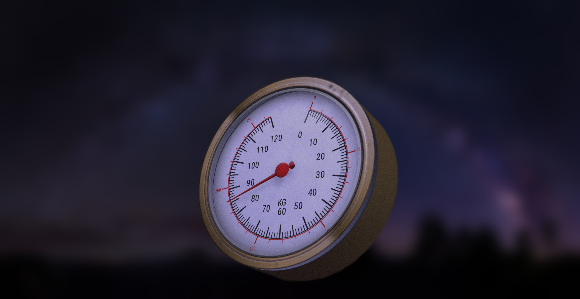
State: 85kg
